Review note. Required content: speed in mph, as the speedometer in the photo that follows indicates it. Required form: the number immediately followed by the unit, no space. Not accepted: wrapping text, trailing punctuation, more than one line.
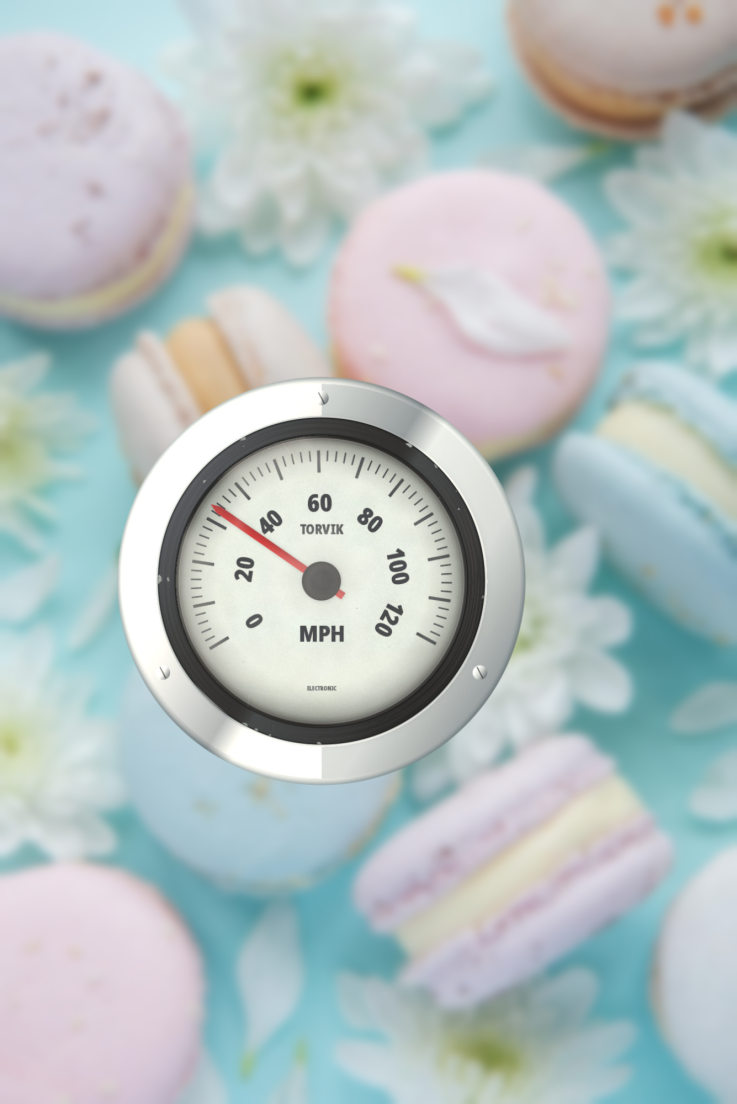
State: 33mph
